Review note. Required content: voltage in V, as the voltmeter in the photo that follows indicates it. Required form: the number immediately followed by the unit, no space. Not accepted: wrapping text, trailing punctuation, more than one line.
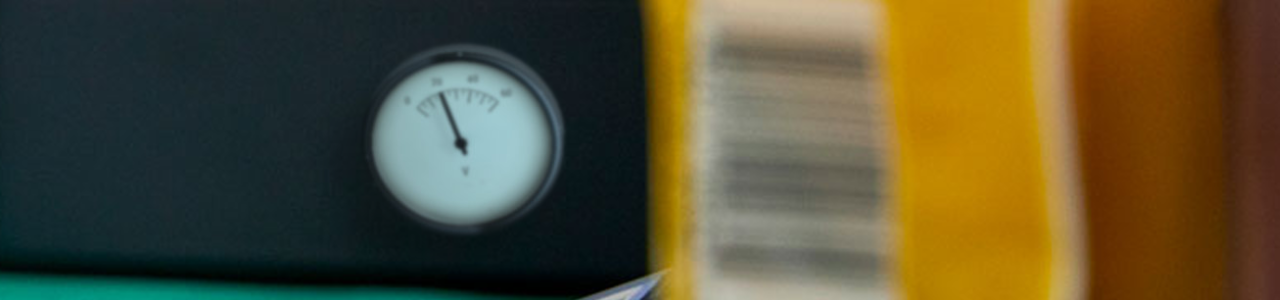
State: 20V
